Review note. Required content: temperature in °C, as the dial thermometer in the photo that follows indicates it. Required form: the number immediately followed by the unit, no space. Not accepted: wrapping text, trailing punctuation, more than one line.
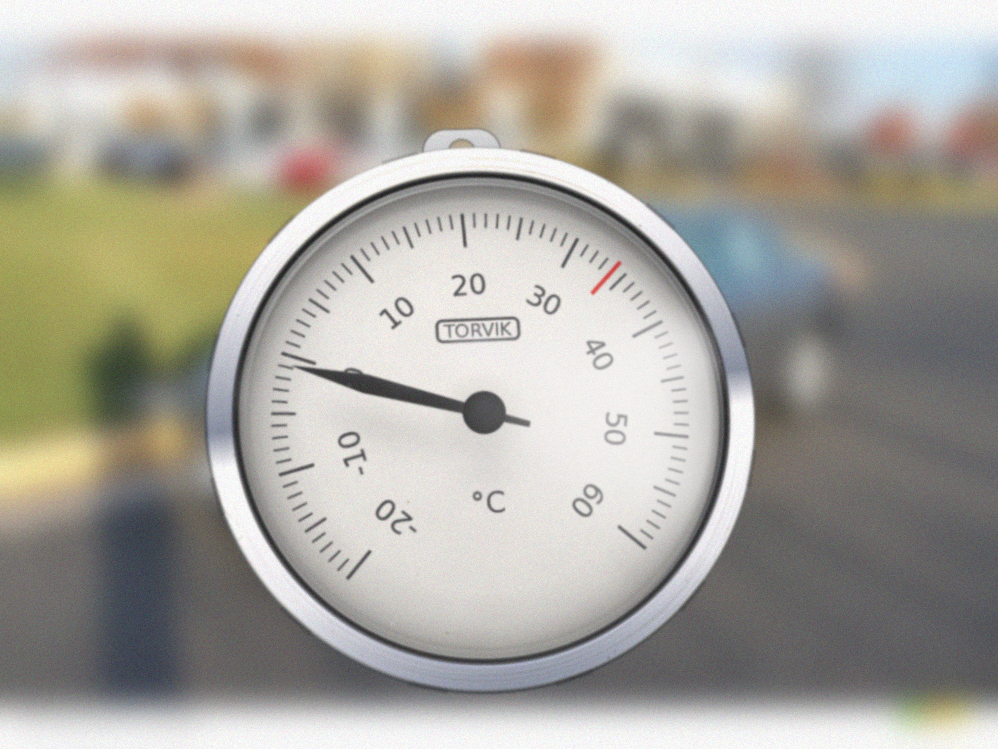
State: -1°C
